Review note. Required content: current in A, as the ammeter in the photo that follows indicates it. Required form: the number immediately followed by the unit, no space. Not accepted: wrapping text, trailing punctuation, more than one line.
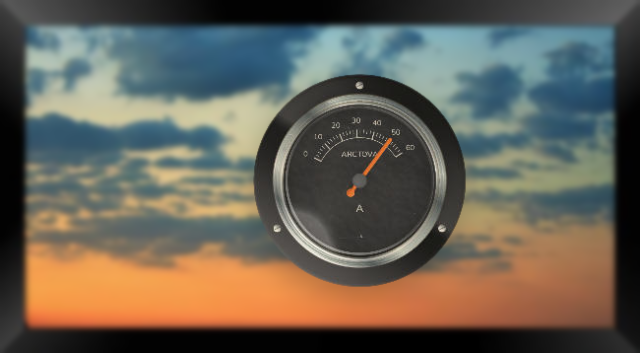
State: 50A
